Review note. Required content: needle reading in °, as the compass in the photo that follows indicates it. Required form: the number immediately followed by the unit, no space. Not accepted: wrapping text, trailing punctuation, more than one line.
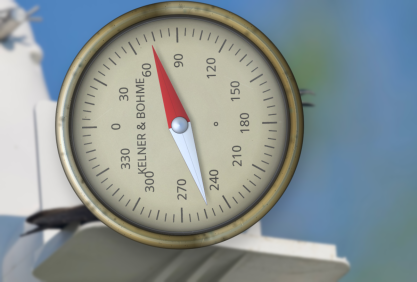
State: 72.5°
